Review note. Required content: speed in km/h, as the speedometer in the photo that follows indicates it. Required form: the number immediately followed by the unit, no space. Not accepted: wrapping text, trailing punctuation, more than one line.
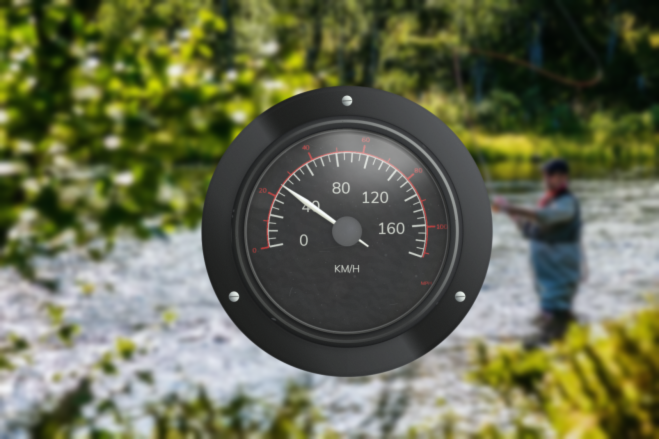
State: 40km/h
